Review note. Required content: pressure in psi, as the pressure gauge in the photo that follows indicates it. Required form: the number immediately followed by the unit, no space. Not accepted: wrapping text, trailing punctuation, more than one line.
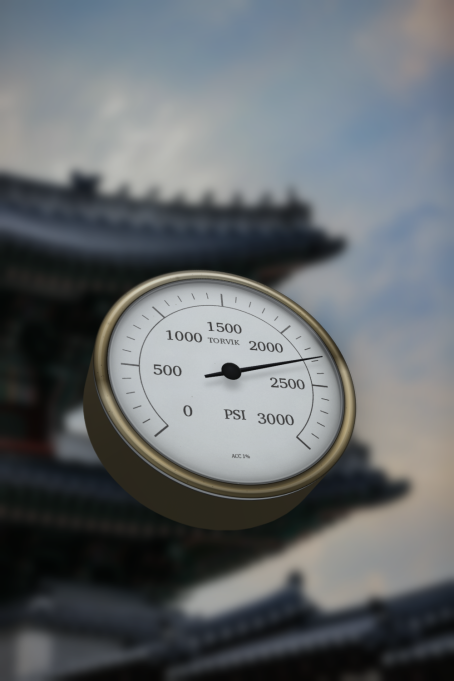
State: 2300psi
